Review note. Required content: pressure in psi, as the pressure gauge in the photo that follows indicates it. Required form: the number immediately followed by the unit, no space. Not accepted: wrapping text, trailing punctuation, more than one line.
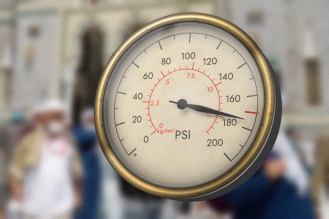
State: 175psi
